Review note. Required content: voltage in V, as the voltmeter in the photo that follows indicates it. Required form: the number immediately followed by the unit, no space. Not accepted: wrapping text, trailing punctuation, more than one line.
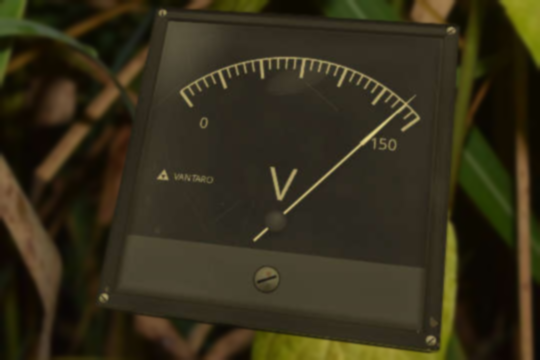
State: 140V
